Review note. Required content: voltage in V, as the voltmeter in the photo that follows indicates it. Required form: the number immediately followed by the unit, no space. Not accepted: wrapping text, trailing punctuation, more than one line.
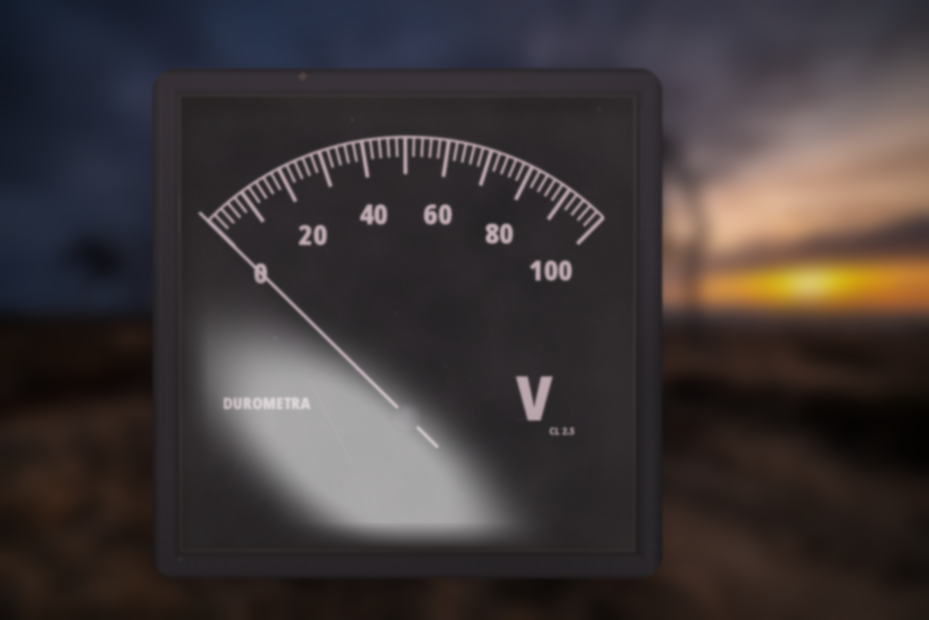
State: 0V
